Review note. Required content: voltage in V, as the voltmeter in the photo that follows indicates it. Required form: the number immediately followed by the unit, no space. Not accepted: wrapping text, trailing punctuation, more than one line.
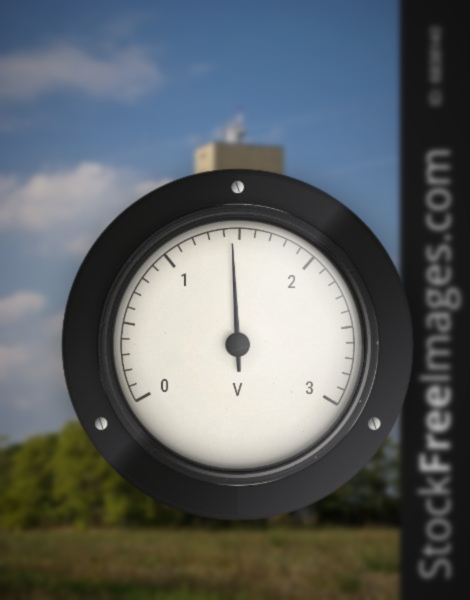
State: 1.45V
